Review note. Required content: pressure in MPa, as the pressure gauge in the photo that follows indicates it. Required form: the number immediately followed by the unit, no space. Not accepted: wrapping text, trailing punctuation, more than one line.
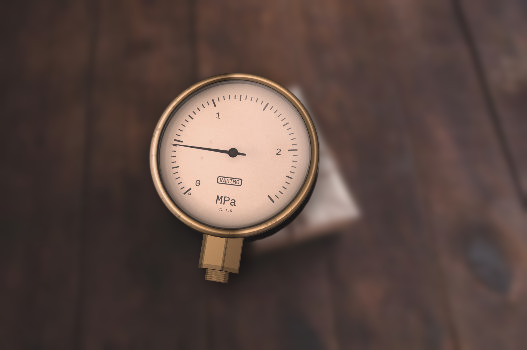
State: 0.45MPa
